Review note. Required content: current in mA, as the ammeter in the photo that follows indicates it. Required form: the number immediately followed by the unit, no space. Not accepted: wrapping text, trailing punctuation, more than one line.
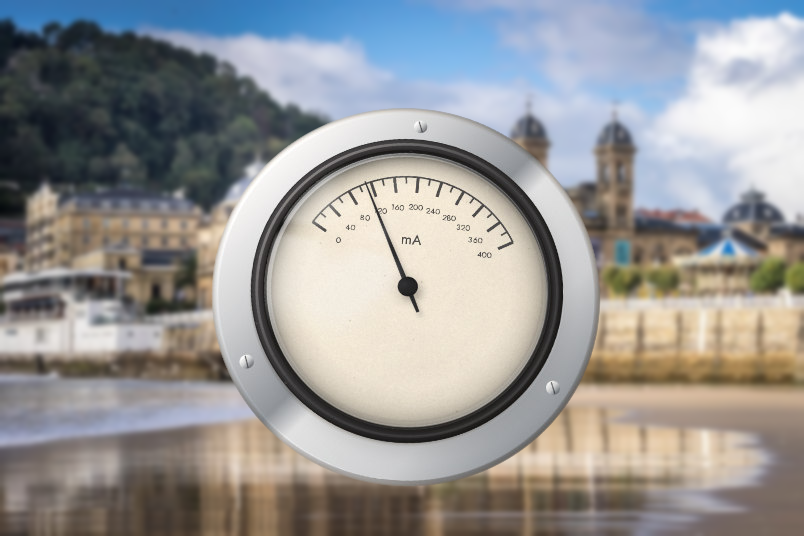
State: 110mA
